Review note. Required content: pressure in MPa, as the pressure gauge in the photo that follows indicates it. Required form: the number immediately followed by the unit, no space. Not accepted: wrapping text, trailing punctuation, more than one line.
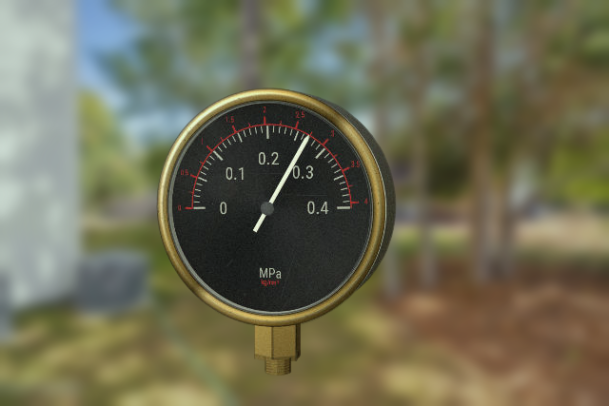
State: 0.27MPa
